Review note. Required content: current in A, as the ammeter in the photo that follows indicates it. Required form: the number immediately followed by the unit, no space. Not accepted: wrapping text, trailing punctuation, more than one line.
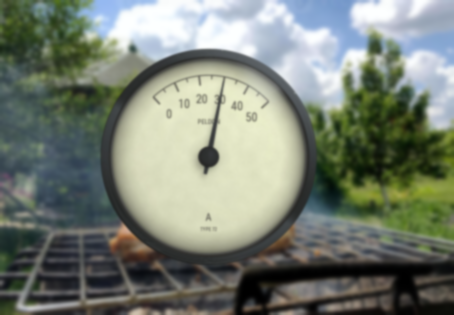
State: 30A
